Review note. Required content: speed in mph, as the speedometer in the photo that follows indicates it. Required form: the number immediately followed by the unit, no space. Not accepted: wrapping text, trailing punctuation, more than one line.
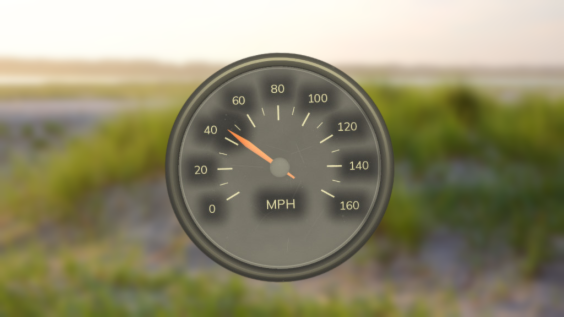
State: 45mph
